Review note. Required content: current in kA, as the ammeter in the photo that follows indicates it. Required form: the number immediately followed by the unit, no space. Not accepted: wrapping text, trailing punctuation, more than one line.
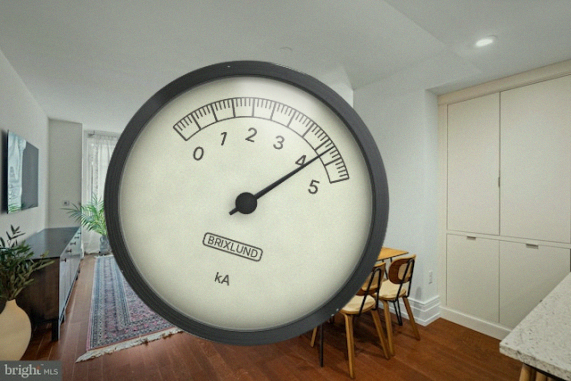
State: 4.2kA
